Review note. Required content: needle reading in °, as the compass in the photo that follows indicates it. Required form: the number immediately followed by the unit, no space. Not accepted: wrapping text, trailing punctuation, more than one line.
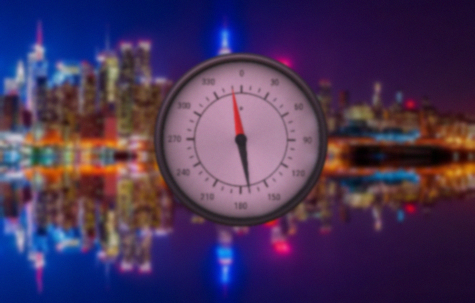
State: 350°
